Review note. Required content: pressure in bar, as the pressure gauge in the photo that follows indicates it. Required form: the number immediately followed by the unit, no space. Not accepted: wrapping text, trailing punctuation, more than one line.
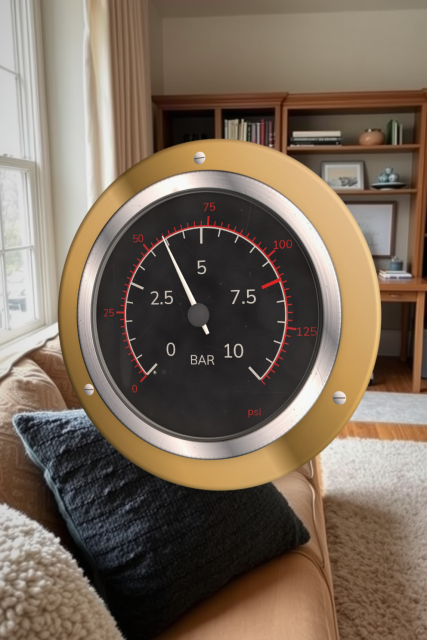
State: 4bar
